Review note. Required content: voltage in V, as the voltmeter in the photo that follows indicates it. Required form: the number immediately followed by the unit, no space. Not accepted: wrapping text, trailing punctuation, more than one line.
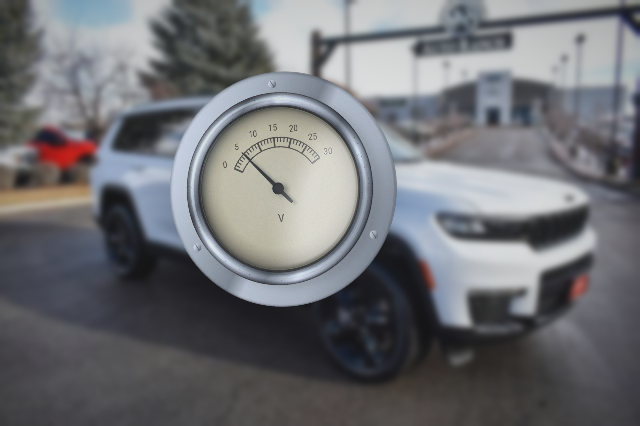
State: 5V
